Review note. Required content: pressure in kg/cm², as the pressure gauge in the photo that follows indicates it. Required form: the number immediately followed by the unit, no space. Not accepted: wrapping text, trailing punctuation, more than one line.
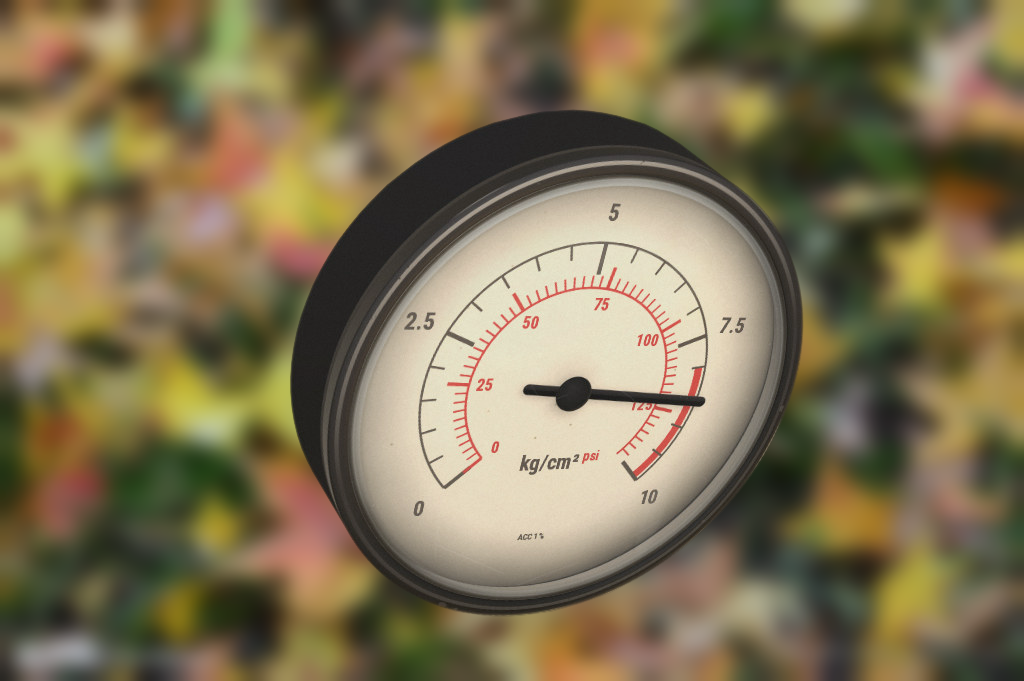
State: 8.5kg/cm²
